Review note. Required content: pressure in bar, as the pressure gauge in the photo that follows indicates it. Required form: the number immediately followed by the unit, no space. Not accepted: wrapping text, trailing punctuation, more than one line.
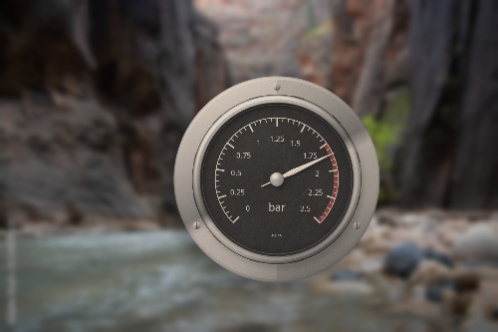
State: 1.85bar
